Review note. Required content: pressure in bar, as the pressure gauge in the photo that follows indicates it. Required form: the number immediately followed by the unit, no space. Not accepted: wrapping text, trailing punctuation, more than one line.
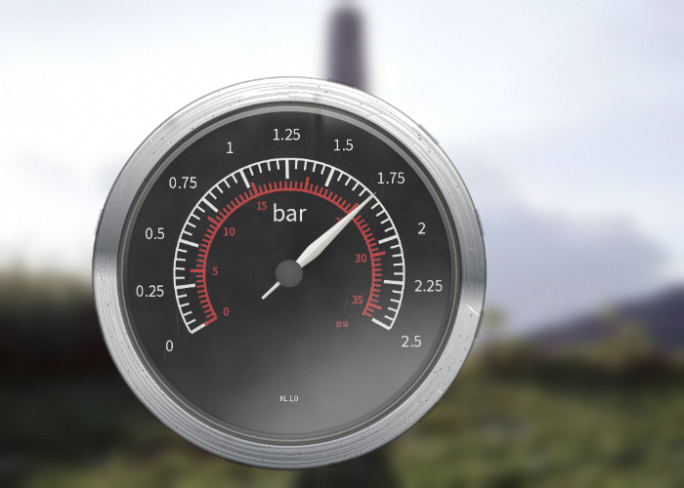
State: 1.75bar
